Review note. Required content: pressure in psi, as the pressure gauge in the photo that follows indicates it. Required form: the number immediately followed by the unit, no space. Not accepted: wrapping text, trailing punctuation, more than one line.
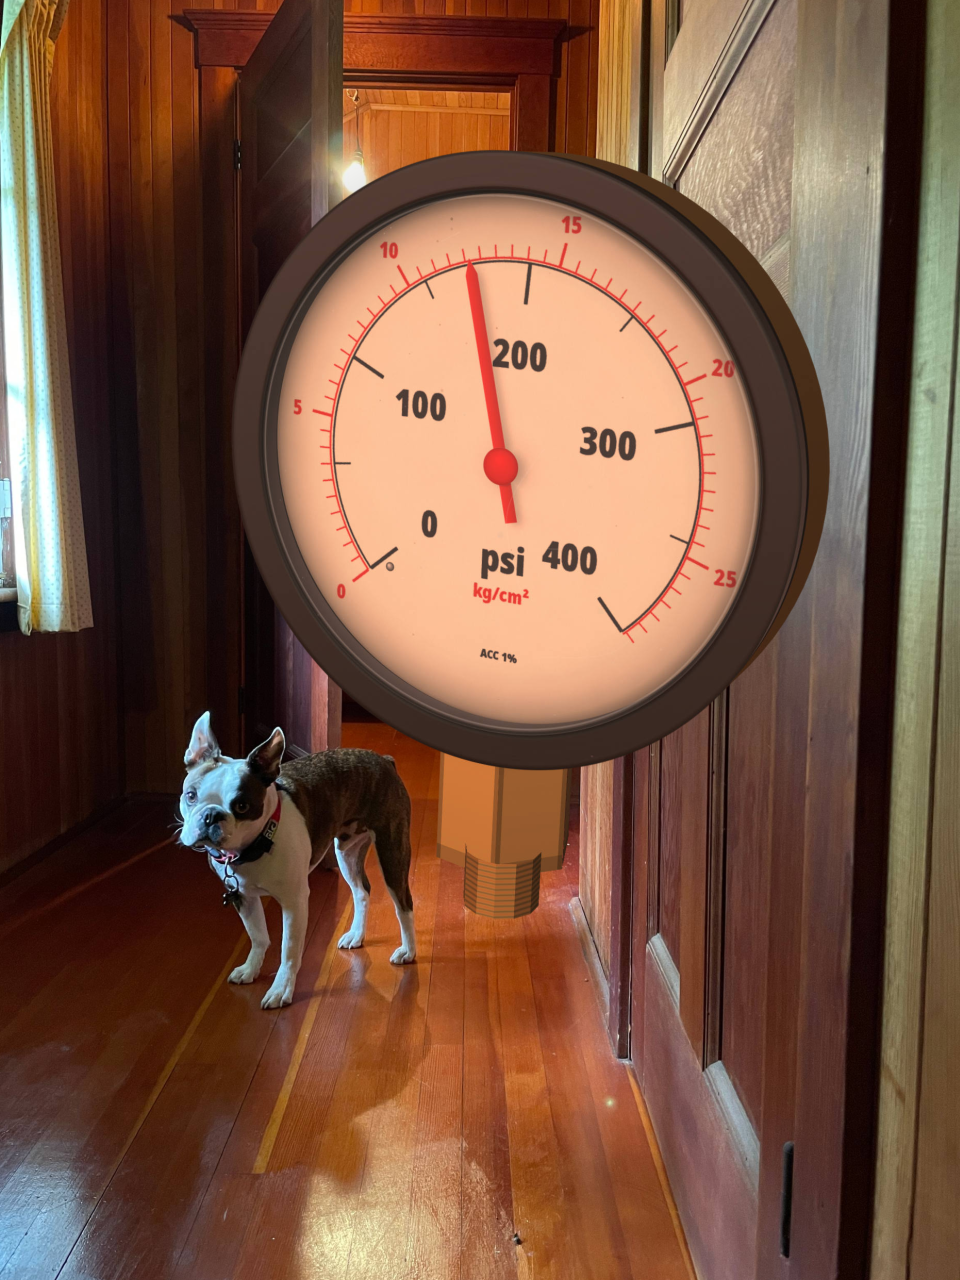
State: 175psi
